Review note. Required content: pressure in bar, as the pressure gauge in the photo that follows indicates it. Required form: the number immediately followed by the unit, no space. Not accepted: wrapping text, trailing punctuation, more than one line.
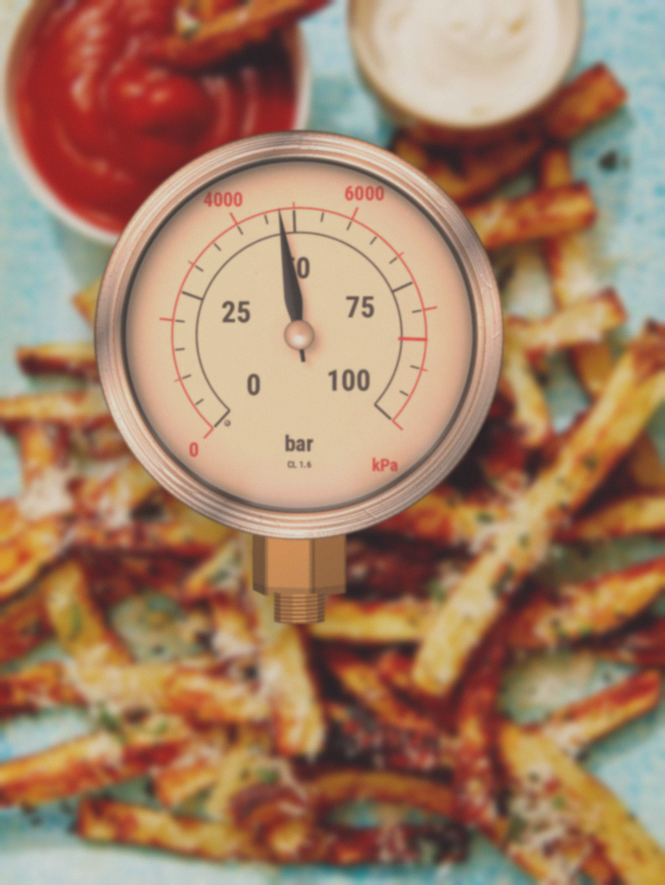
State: 47.5bar
